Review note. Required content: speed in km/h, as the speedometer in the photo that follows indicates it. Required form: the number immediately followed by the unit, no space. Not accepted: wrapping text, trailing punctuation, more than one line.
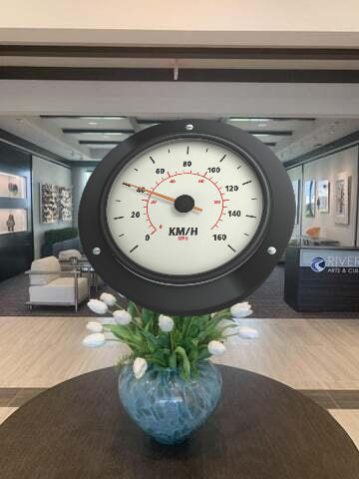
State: 40km/h
